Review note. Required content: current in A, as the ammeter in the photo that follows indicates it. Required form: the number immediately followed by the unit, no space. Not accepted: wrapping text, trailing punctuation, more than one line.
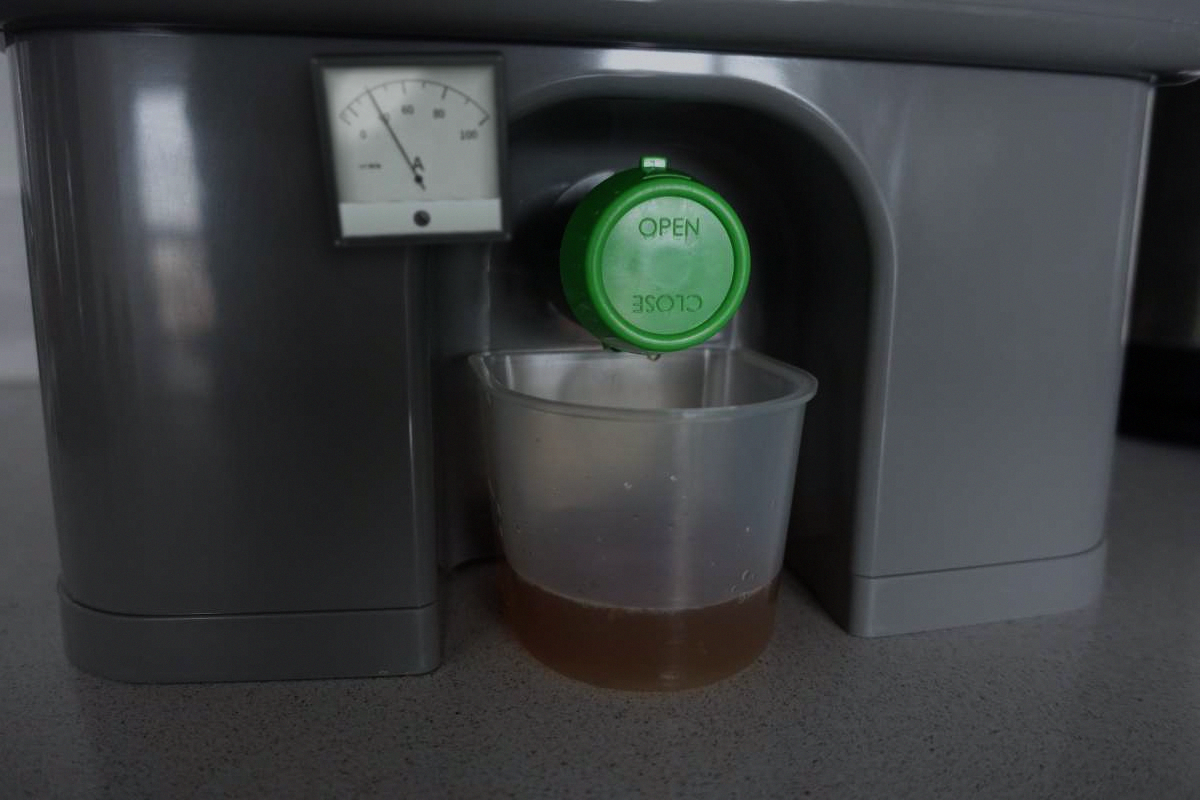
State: 40A
